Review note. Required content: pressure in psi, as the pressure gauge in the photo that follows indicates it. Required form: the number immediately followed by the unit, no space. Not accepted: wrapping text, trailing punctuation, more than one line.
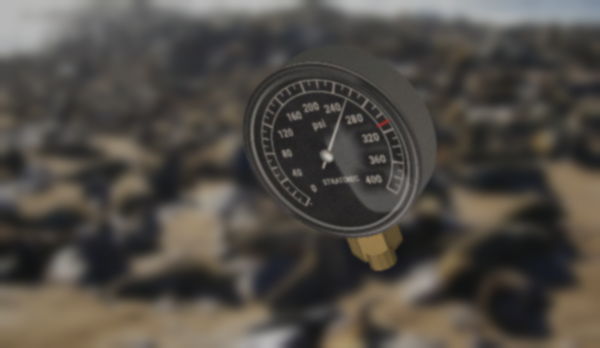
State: 260psi
